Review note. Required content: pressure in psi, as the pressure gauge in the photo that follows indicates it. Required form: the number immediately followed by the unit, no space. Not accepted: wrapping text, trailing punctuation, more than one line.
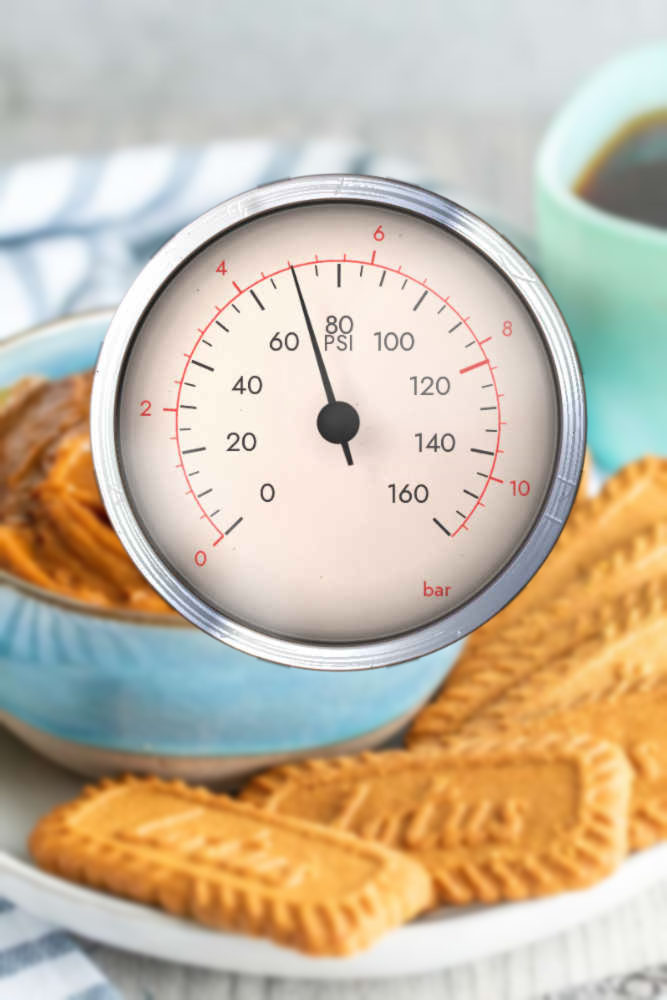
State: 70psi
